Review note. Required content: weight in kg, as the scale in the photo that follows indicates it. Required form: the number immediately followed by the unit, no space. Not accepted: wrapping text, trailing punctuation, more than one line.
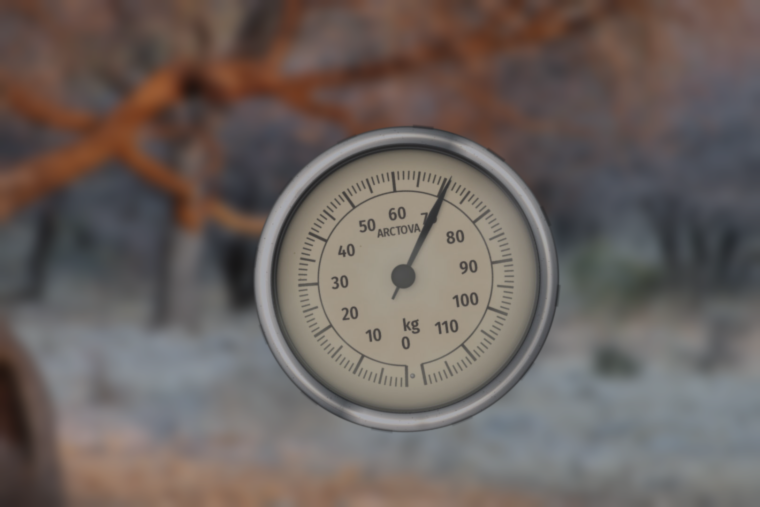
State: 71kg
